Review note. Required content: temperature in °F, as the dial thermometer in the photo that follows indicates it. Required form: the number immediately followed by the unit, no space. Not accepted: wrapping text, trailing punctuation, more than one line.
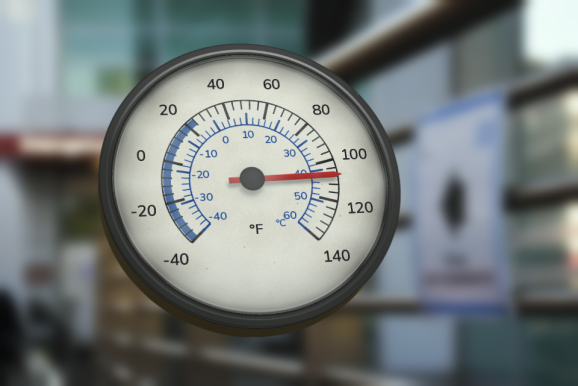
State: 108°F
